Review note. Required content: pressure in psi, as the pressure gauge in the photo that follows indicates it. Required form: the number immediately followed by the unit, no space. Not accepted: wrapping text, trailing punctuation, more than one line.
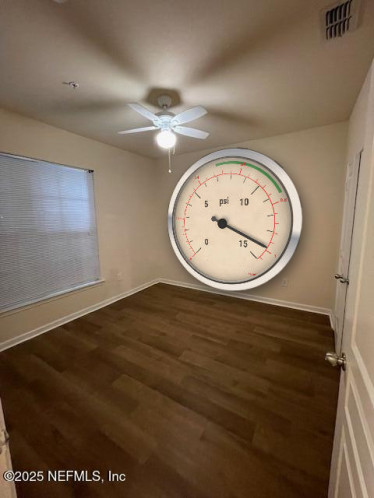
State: 14psi
